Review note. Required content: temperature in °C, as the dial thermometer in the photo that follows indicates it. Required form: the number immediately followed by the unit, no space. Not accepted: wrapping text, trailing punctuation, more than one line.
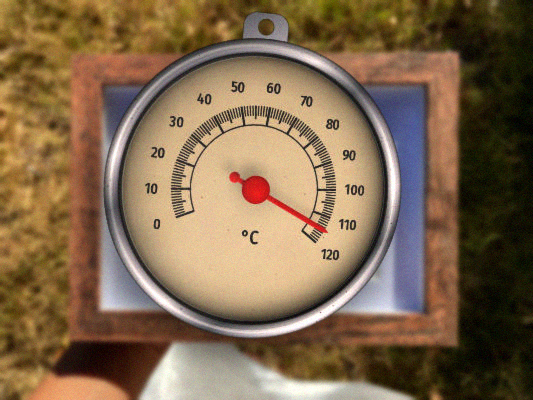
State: 115°C
